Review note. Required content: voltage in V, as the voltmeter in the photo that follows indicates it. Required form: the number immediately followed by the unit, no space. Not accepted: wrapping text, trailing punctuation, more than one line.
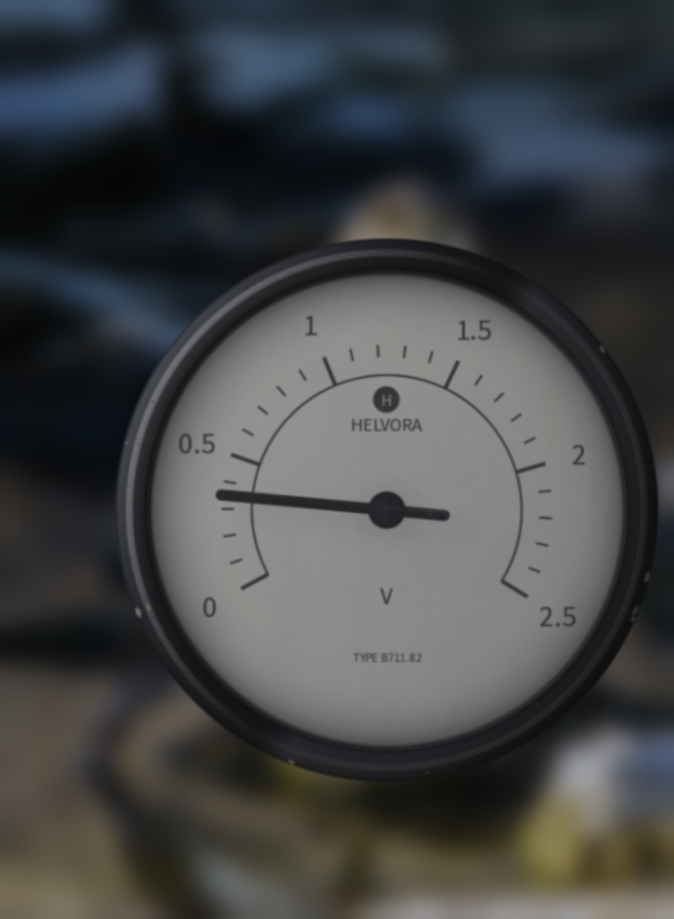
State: 0.35V
